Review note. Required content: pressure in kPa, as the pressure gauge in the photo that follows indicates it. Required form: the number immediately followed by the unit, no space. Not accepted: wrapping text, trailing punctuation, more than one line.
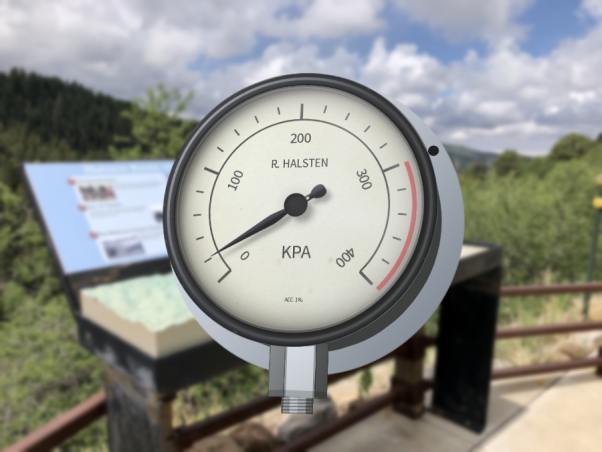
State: 20kPa
